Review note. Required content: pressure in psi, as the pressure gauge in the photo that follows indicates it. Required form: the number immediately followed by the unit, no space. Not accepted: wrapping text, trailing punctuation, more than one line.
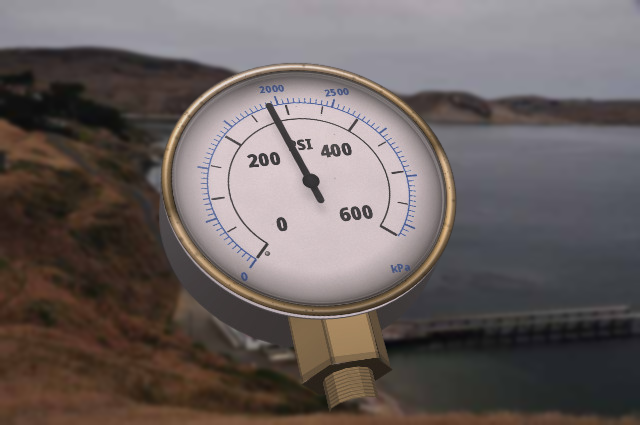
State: 275psi
